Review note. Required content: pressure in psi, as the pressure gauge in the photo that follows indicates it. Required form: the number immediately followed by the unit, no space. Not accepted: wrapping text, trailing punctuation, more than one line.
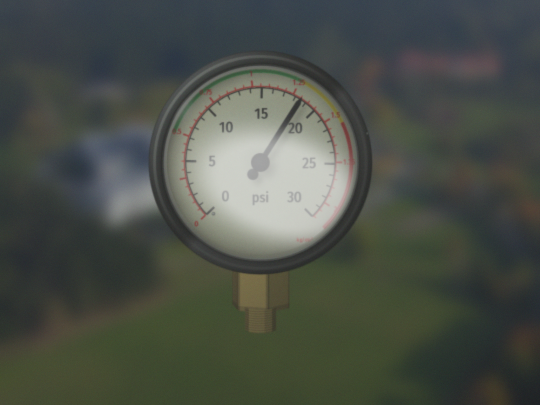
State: 18.5psi
